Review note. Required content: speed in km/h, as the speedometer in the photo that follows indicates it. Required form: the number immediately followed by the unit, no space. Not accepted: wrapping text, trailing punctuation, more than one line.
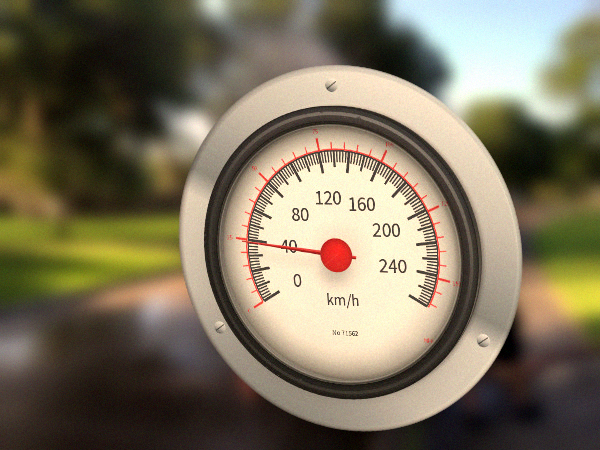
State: 40km/h
